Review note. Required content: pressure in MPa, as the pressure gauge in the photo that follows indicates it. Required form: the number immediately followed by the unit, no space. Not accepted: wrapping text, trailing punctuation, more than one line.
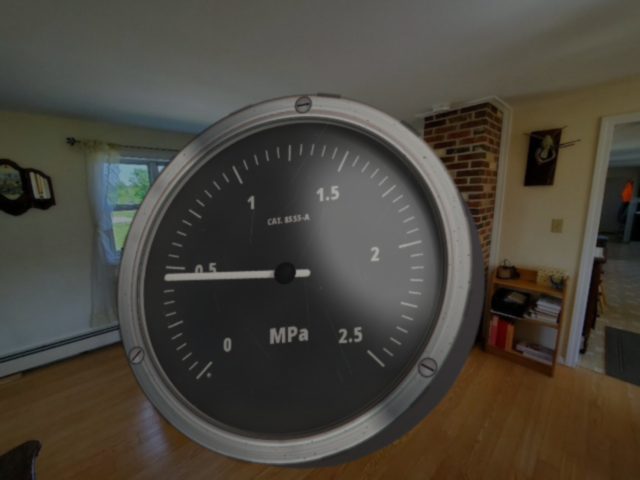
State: 0.45MPa
